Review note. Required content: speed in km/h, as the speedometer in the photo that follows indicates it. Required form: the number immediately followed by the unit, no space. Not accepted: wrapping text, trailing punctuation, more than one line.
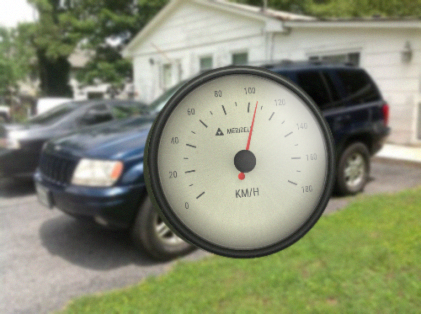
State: 105km/h
